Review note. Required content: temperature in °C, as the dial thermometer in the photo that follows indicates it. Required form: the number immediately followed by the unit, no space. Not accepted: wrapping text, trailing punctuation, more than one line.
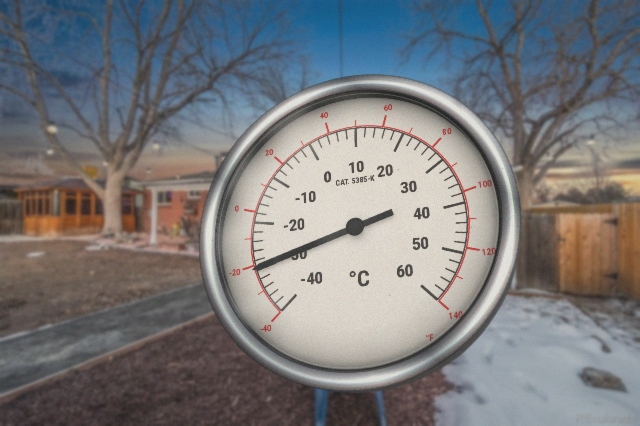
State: -30°C
